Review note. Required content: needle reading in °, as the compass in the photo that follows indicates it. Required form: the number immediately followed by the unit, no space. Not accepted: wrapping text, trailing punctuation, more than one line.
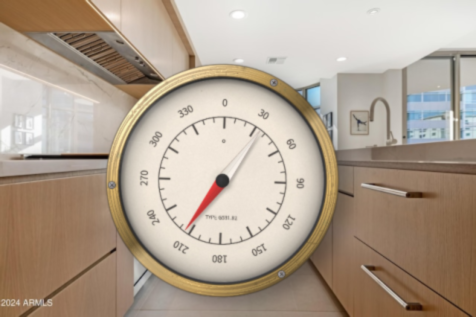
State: 215°
